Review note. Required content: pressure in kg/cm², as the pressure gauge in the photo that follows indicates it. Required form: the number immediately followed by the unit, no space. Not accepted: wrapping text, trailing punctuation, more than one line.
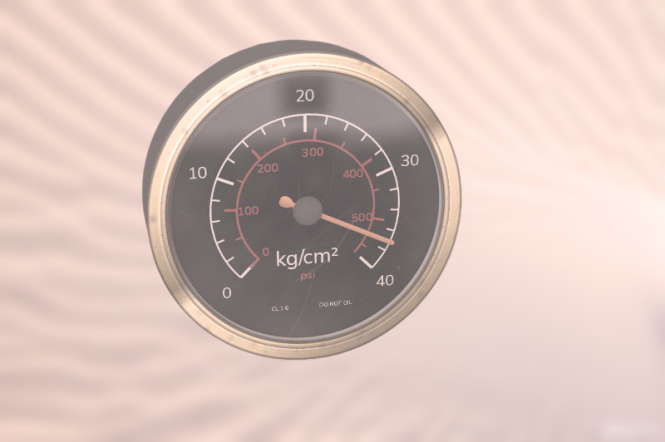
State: 37kg/cm²
